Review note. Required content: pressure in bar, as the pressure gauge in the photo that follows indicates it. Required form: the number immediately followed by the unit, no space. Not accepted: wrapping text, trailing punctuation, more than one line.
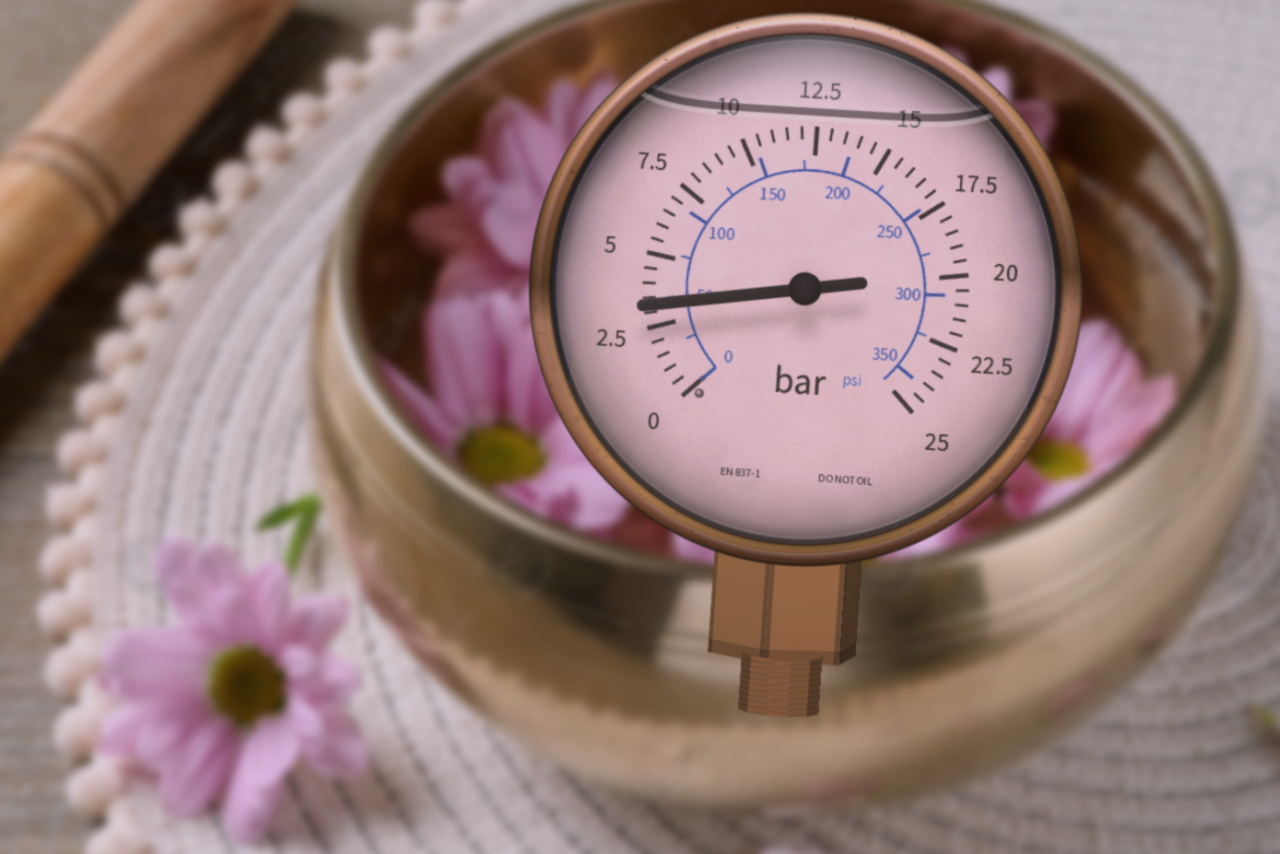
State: 3.25bar
